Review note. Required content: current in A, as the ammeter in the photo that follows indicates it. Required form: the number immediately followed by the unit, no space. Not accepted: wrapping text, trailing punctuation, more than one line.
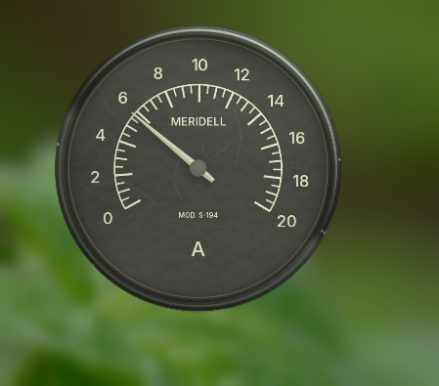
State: 5.75A
